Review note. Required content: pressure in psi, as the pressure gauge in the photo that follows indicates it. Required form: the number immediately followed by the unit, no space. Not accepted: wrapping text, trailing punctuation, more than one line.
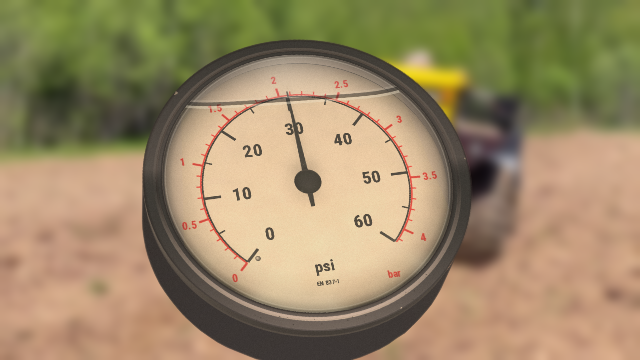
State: 30psi
